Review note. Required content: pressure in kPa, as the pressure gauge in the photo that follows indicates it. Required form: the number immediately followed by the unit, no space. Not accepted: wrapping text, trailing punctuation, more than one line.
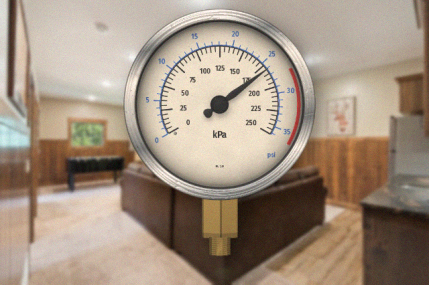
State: 180kPa
